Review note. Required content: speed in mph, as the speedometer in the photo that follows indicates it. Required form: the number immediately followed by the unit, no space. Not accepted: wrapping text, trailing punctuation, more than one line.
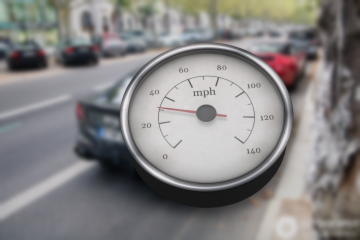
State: 30mph
